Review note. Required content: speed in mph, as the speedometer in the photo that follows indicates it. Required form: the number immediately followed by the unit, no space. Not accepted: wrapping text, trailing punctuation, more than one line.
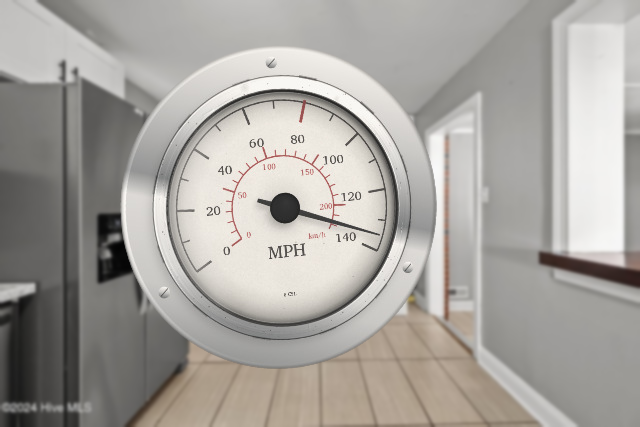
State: 135mph
